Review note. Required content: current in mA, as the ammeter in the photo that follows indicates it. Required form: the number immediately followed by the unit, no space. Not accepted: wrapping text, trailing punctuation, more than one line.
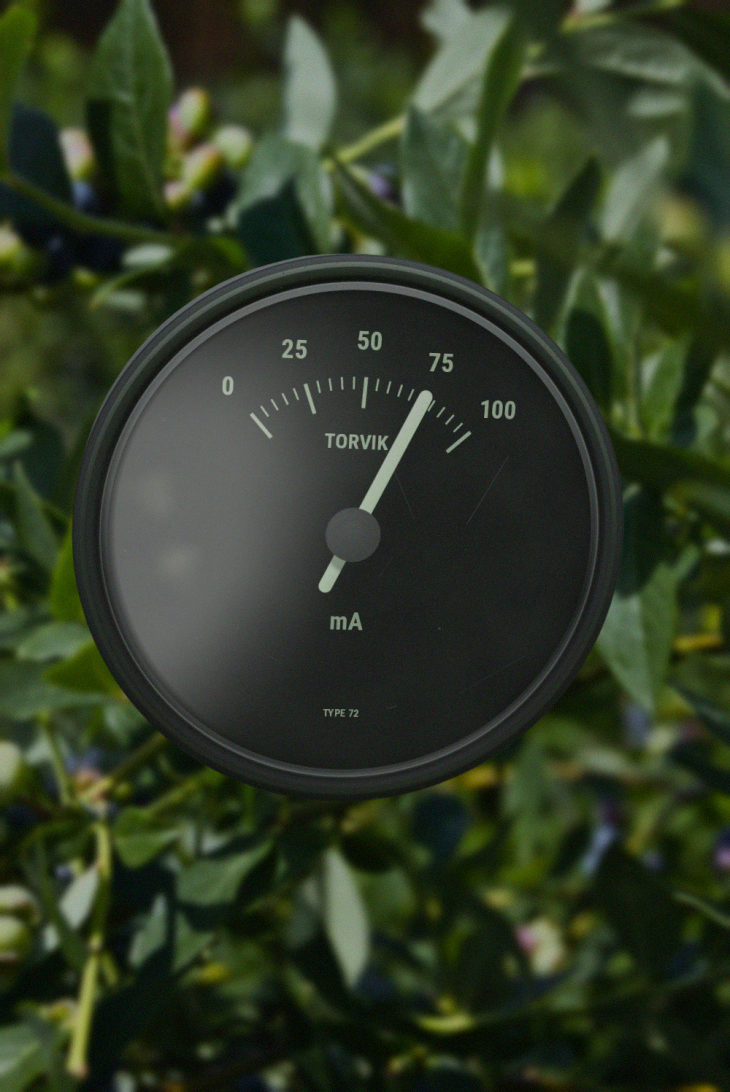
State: 75mA
